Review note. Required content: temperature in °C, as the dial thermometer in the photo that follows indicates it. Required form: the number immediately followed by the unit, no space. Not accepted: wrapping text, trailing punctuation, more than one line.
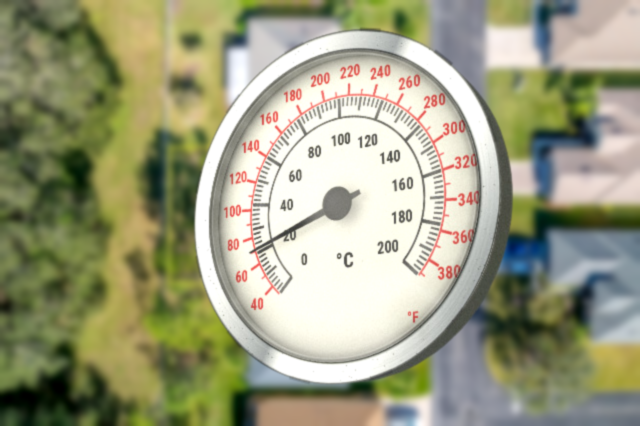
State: 20°C
